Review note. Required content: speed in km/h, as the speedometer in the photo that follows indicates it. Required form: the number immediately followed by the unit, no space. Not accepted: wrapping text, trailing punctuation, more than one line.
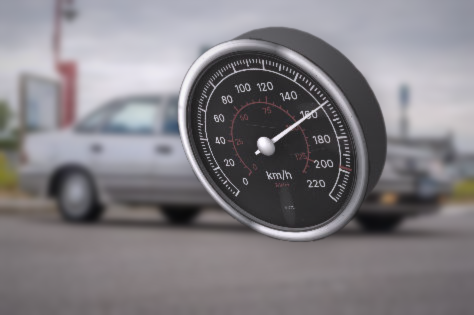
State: 160km/h
